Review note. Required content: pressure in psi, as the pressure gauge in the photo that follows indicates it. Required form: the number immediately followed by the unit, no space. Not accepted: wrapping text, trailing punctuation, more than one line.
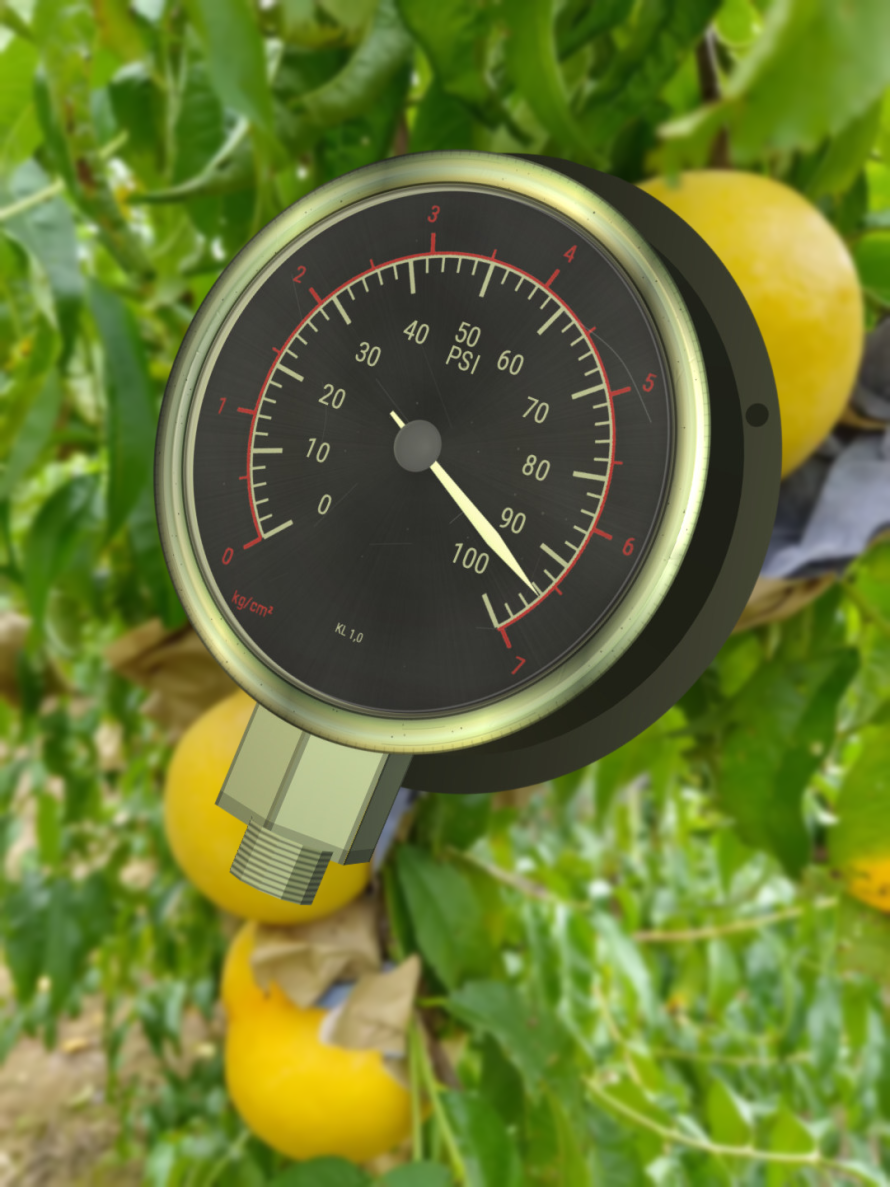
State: 94psi
